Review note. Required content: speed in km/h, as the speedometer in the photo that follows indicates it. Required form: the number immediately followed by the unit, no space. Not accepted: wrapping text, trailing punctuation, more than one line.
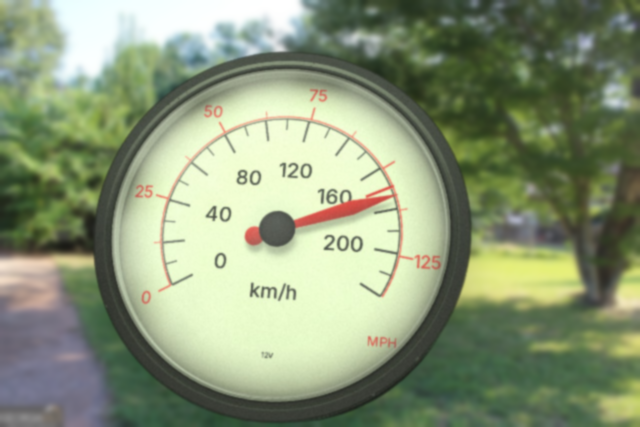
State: 175km/h
